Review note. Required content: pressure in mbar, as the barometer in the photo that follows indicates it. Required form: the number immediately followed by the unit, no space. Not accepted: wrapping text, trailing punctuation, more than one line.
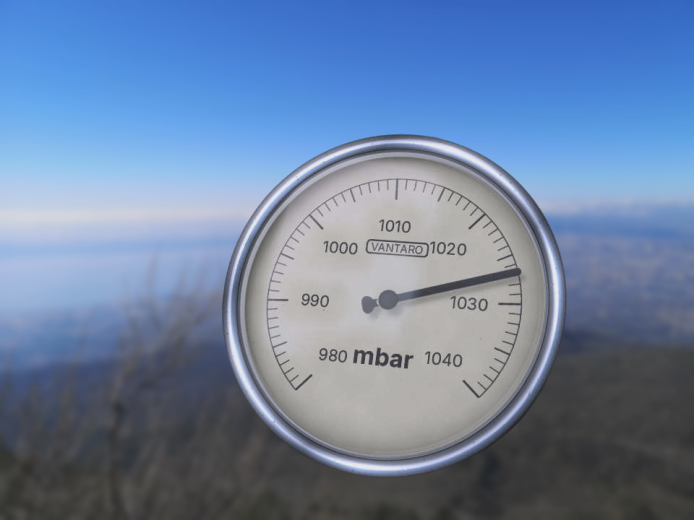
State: 1027mbar
